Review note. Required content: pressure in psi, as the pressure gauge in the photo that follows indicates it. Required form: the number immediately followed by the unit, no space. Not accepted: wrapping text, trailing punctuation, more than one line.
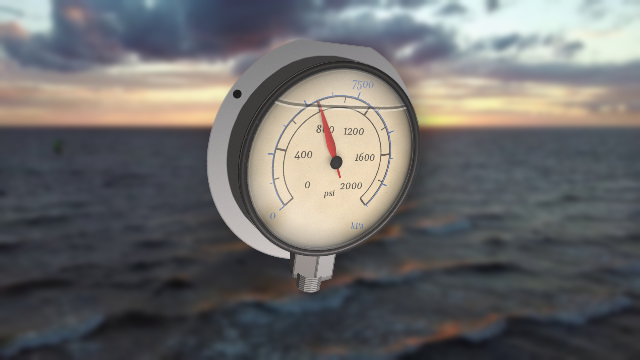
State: 800psi
